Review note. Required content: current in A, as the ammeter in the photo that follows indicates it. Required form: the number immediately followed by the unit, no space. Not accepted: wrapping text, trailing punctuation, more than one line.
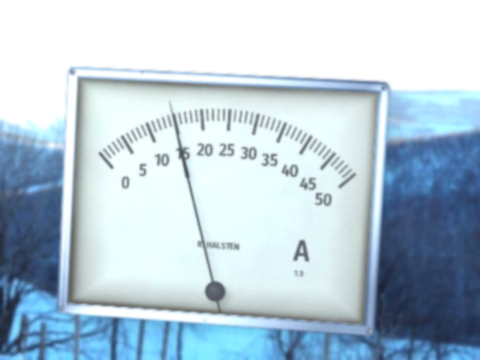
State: 15A
